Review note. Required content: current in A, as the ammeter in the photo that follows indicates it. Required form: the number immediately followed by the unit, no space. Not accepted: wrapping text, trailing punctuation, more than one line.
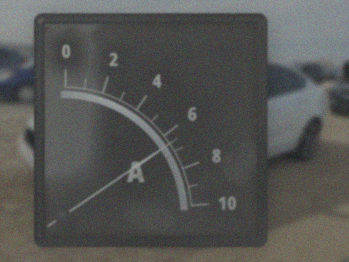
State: 6.5A
